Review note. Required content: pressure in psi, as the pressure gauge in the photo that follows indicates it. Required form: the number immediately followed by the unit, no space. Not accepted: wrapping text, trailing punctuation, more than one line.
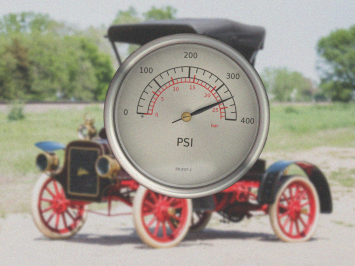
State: 340psi
